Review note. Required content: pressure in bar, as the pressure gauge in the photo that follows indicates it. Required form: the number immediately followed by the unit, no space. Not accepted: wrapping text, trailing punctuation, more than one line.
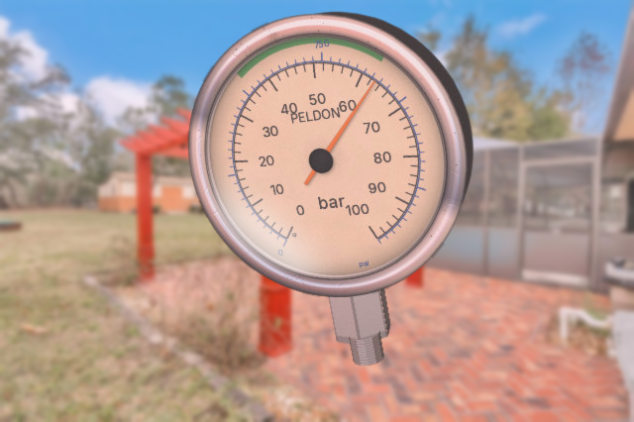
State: 63bar
